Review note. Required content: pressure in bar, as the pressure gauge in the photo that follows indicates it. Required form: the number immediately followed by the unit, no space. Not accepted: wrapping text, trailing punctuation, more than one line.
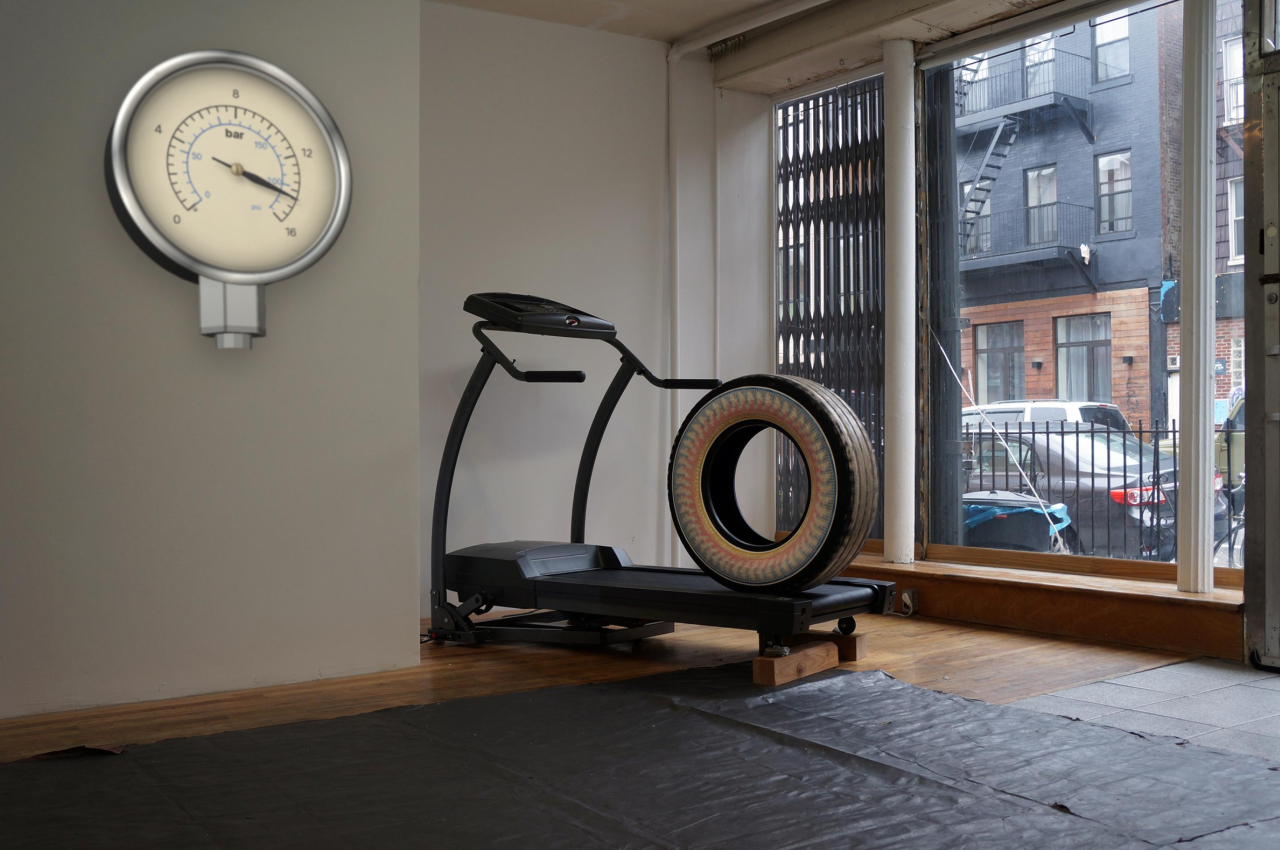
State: 14.5bar
